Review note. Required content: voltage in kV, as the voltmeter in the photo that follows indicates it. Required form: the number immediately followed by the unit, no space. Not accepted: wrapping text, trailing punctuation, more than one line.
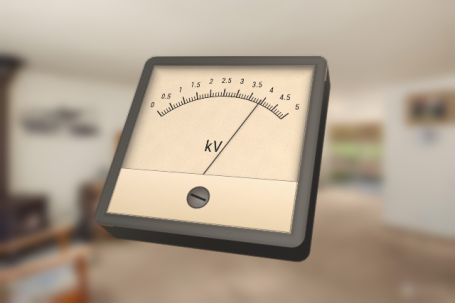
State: 4kV
